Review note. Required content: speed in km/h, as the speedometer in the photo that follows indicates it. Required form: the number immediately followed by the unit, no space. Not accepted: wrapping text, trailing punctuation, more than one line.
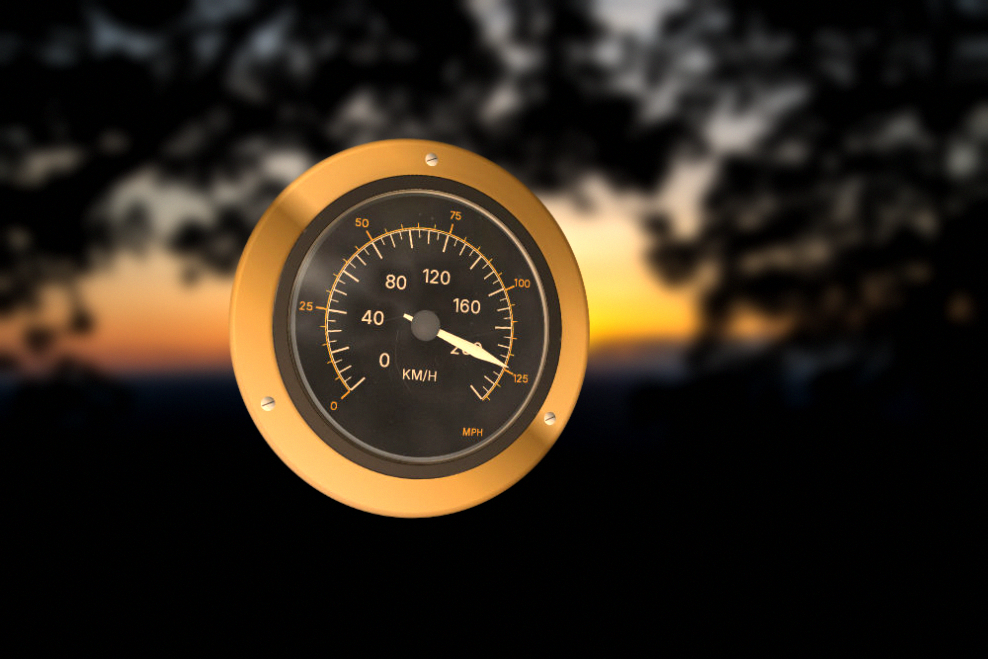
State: 200km/h
